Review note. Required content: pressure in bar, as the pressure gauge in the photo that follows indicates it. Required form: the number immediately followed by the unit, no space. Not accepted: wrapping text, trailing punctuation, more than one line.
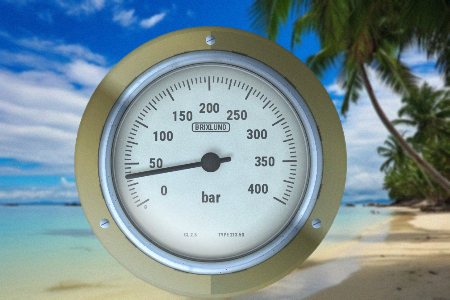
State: 35bar
